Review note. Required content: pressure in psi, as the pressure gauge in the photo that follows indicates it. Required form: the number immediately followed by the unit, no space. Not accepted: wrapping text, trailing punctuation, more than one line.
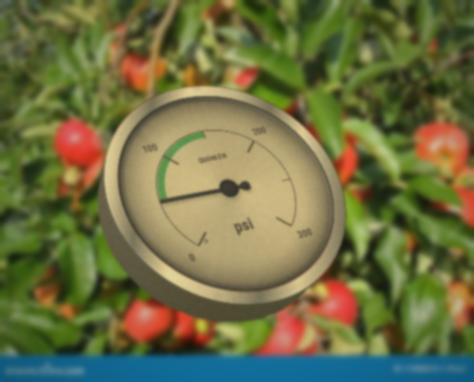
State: 50psi
